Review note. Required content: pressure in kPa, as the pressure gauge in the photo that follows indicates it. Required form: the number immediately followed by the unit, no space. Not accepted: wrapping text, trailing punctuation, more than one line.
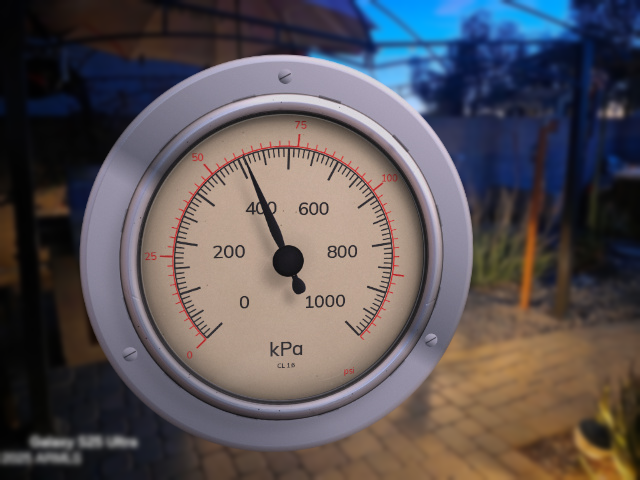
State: 410kPa
